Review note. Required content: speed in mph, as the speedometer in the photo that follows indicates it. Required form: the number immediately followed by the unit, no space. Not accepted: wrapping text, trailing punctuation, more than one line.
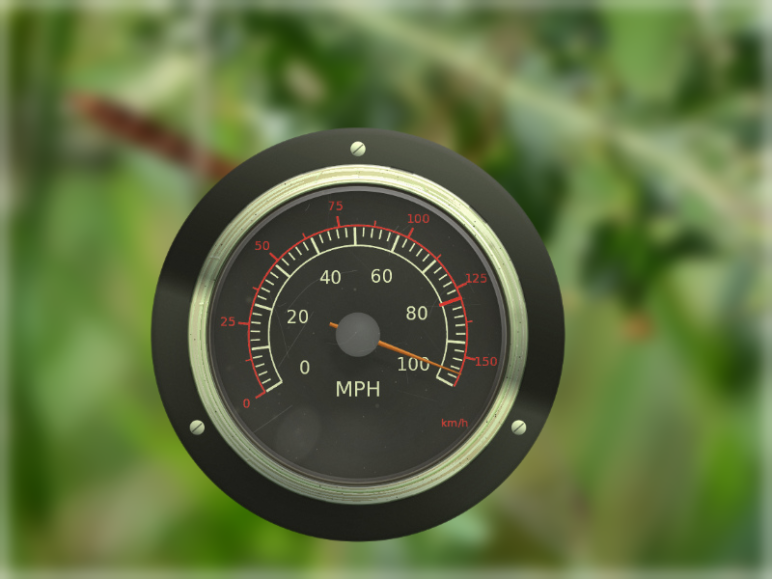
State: 97mph
